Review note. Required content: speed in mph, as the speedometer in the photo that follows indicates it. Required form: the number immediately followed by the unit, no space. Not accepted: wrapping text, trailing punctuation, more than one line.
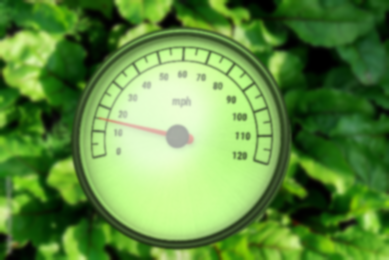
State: 15mph
